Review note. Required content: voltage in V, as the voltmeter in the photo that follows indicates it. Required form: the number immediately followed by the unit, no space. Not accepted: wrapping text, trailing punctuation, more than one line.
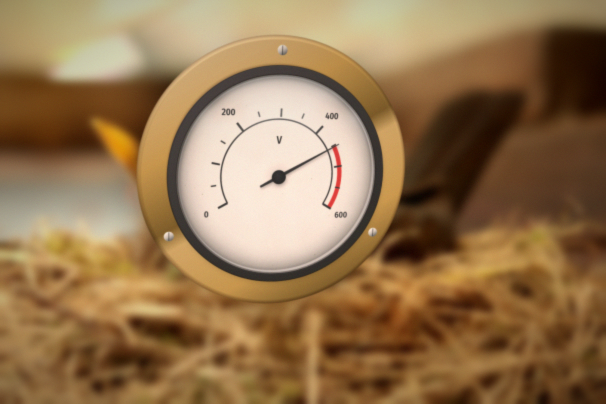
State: 450V
